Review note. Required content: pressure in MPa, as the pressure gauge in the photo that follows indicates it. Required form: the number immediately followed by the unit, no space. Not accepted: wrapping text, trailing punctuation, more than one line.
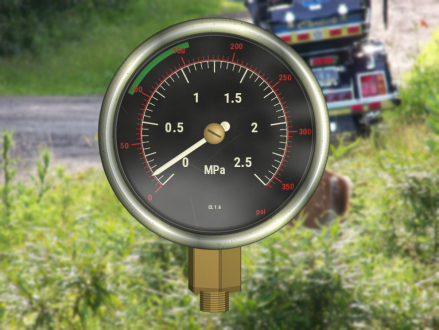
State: 0.1MPa
